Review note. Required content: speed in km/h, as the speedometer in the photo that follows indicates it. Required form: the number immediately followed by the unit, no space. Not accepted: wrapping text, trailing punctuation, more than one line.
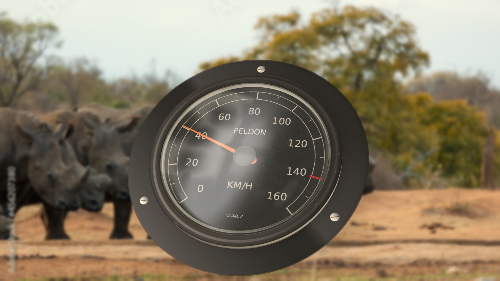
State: 40km/h
